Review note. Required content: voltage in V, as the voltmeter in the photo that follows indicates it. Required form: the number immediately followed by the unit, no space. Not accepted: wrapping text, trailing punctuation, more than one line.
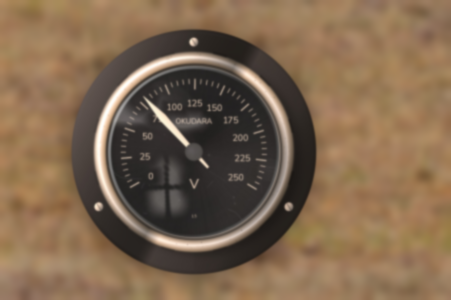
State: 80V
